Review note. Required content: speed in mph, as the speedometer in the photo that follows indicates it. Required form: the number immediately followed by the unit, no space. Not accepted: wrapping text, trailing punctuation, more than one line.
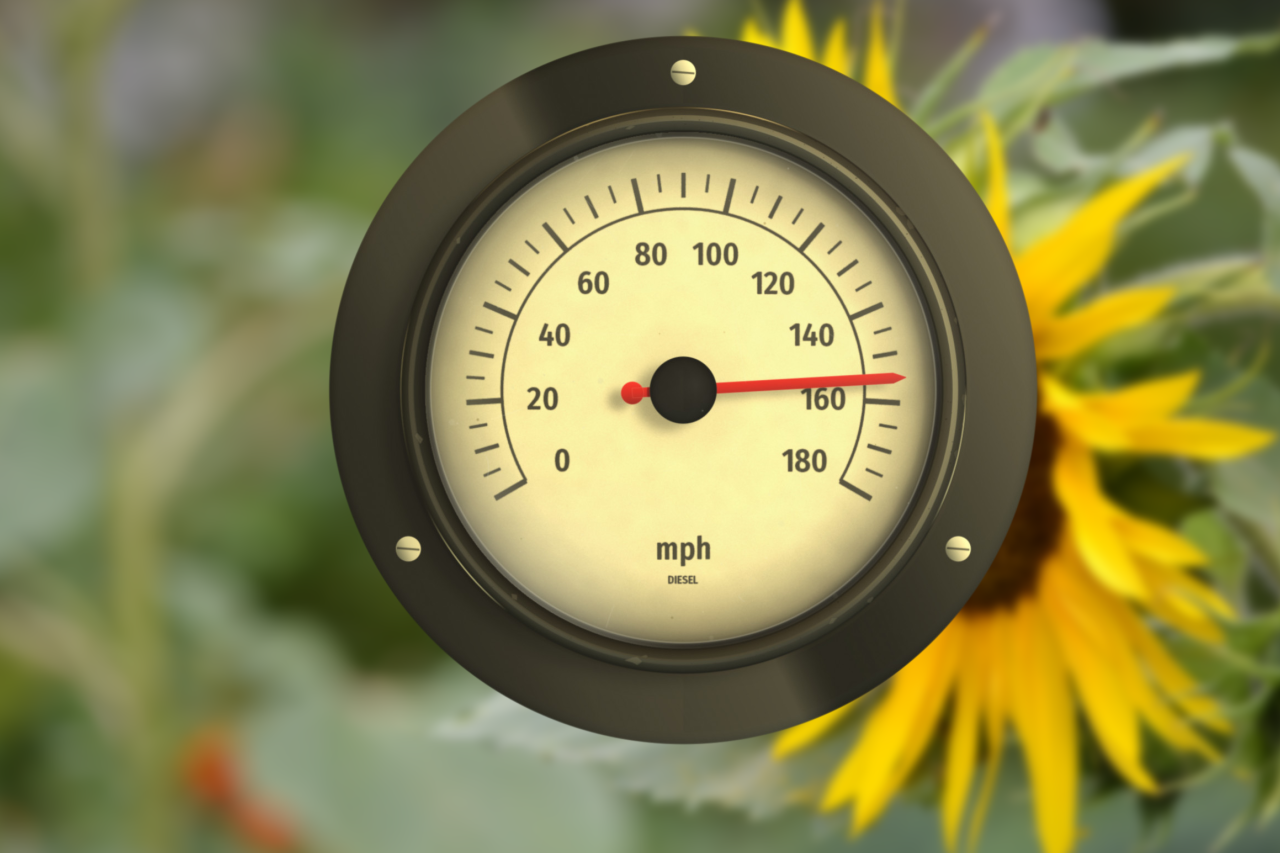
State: 155mph
